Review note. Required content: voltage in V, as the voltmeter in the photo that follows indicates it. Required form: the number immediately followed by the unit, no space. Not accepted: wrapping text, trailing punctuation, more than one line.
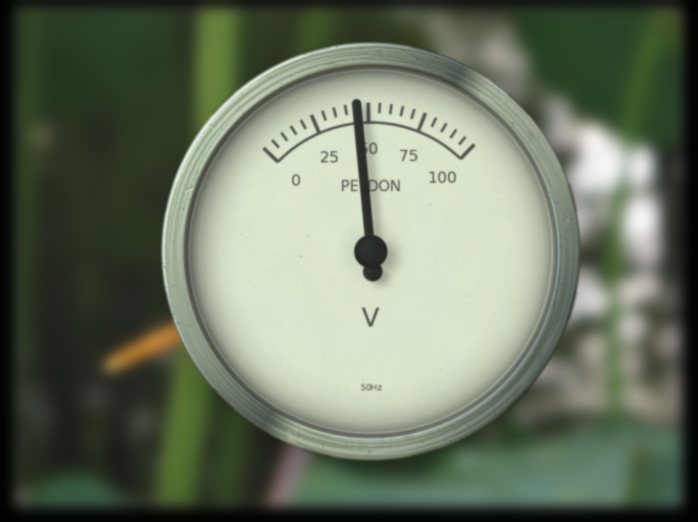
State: 45V
